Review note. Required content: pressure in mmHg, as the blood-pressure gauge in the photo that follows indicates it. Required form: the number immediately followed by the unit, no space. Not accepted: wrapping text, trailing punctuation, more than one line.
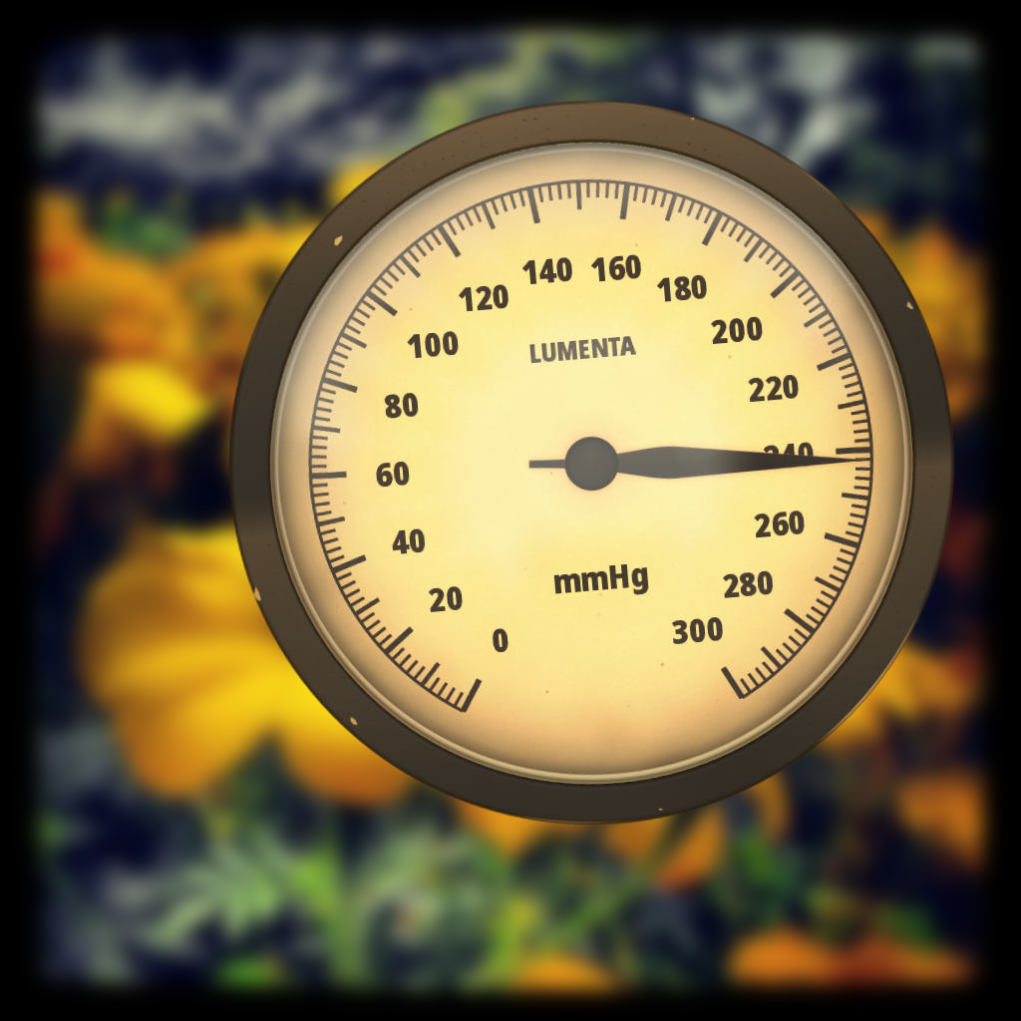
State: 242mmHg
